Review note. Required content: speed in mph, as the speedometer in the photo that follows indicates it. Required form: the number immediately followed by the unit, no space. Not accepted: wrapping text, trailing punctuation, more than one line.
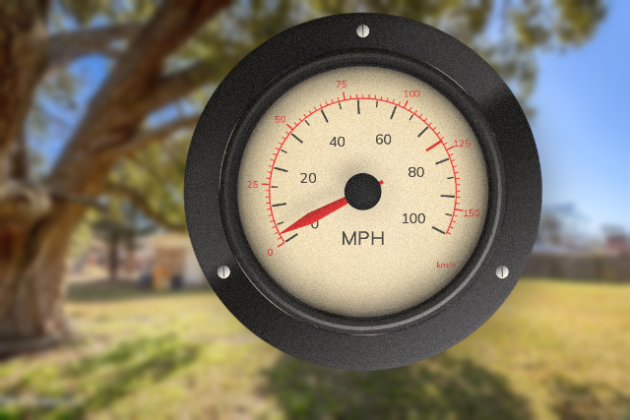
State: 2.5mph
